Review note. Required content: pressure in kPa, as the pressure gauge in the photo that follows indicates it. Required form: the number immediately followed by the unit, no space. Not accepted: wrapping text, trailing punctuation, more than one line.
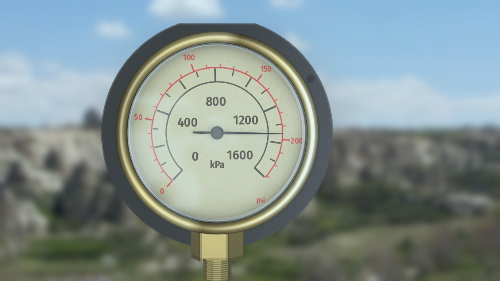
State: 1350kPa
